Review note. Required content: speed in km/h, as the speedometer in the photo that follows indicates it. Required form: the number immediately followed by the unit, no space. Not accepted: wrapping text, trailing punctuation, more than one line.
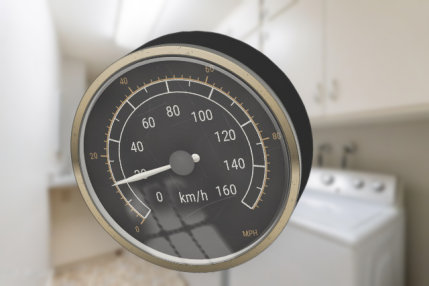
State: 20km/h
